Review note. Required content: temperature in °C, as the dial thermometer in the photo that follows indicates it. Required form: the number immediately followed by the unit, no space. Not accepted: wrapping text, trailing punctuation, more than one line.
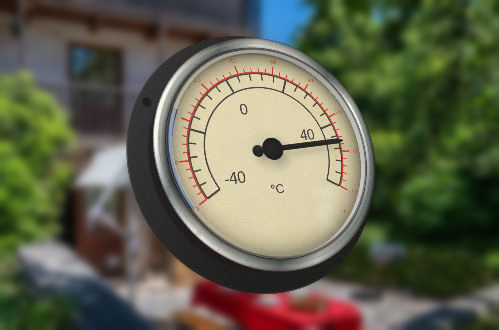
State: 46°C
